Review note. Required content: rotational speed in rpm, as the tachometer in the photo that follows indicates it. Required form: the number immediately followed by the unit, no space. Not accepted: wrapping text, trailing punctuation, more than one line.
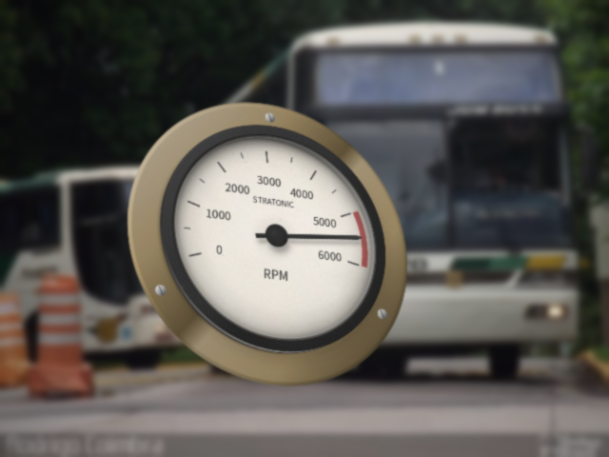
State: 5500rpm
